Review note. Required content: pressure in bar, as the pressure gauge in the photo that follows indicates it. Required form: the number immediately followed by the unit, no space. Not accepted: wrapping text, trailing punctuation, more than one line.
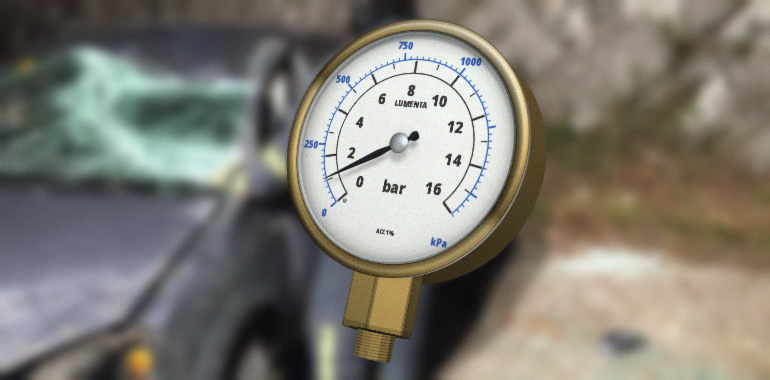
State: 1bar
